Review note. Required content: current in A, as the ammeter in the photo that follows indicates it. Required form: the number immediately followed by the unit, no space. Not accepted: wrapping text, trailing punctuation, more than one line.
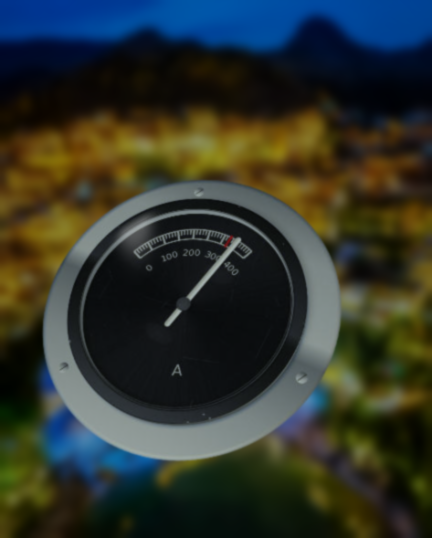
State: 350A
